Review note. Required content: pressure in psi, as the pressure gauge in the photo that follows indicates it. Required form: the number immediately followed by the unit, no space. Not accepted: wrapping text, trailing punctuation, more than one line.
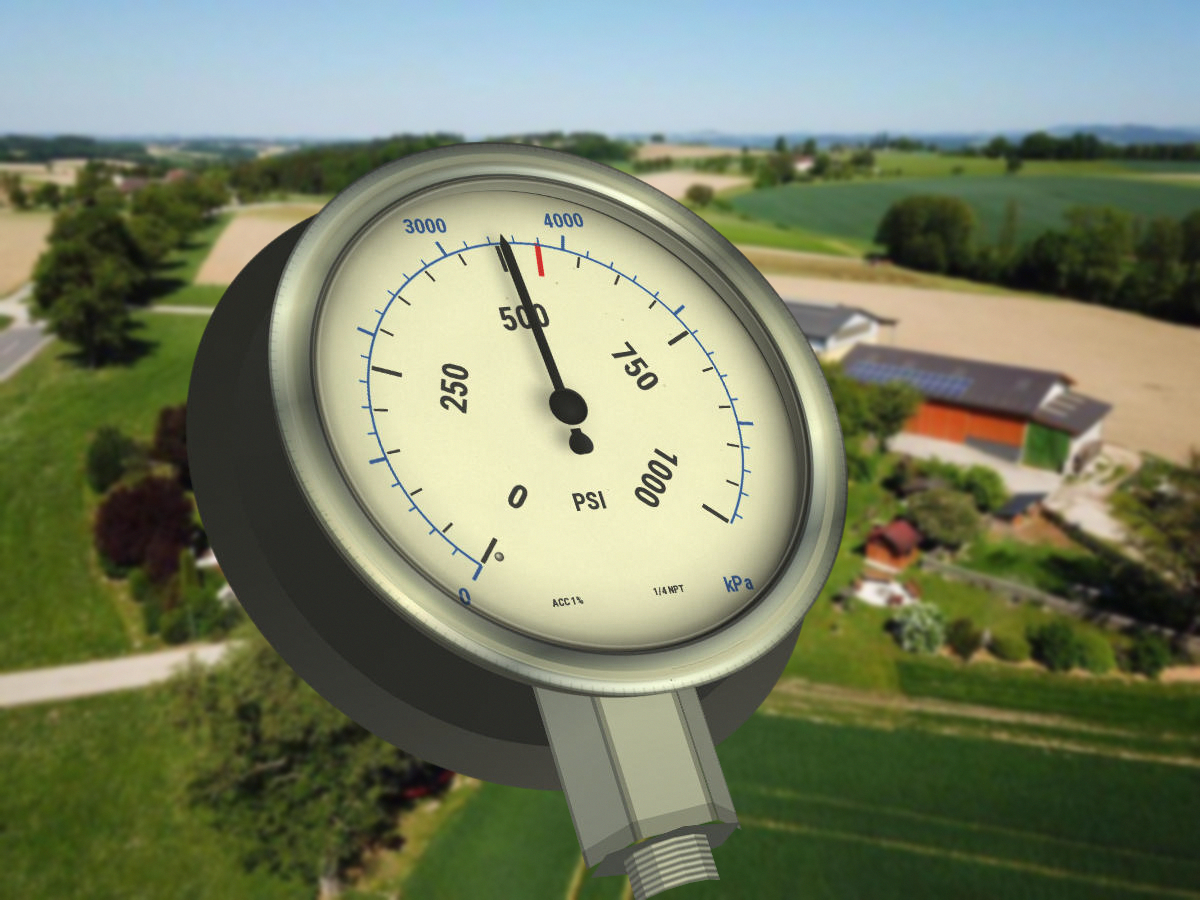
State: 500psi
